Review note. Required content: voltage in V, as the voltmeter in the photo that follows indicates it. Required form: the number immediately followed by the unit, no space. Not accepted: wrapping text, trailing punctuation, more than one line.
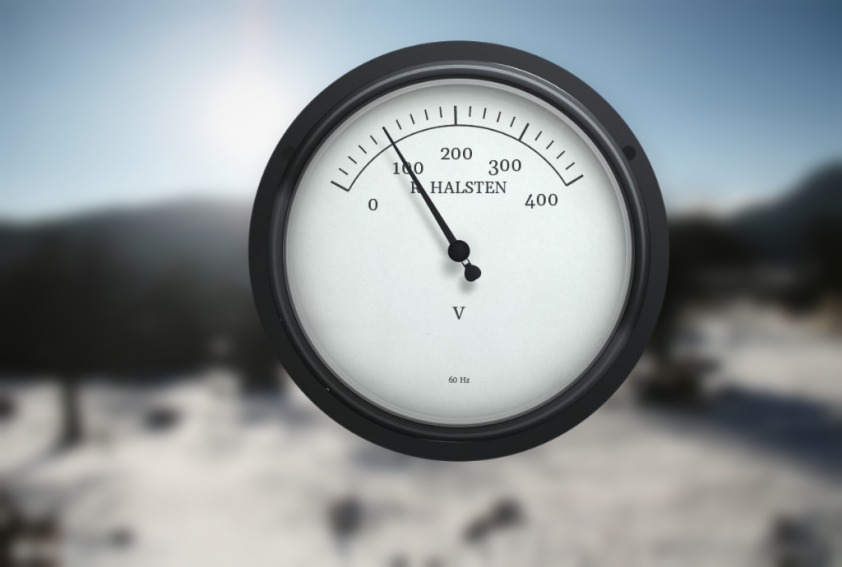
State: 100V
